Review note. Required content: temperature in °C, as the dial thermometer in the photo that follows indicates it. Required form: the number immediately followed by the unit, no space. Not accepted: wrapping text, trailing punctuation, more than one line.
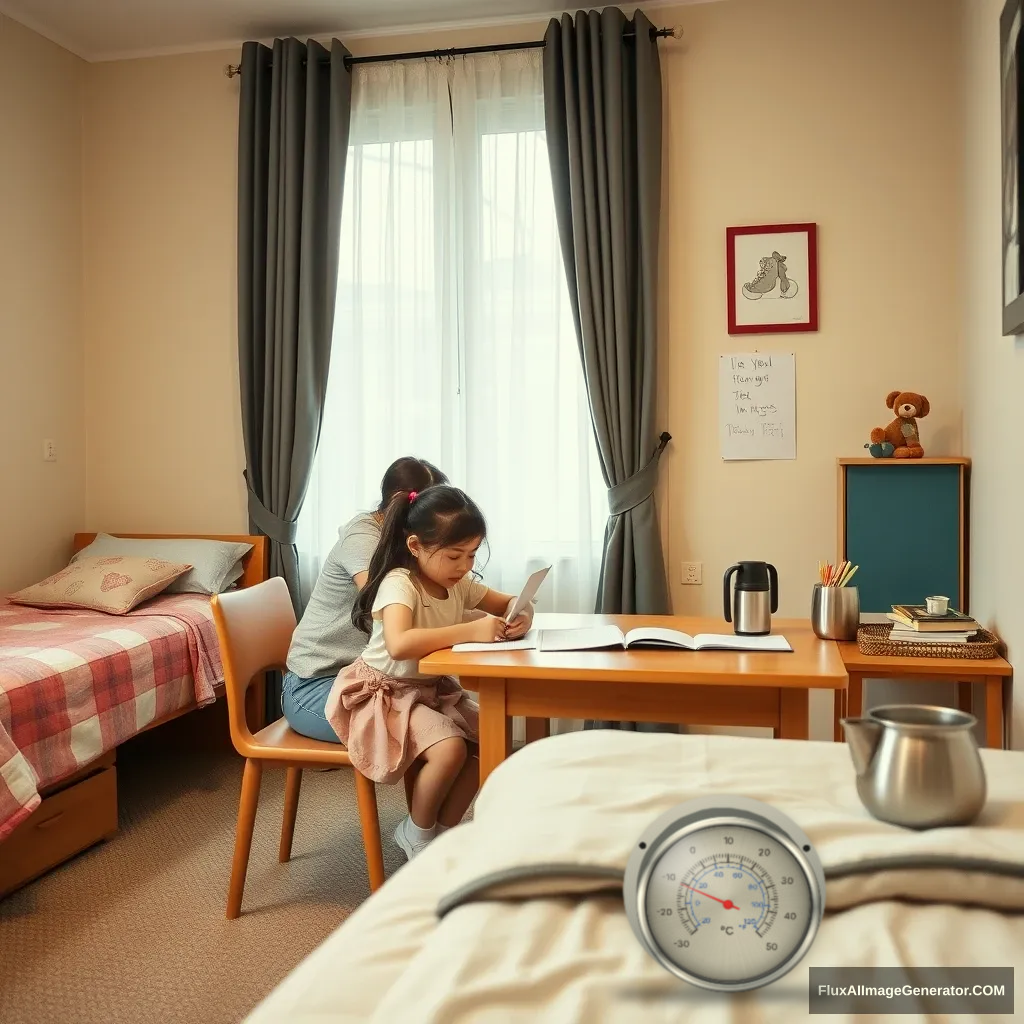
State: -10°C
